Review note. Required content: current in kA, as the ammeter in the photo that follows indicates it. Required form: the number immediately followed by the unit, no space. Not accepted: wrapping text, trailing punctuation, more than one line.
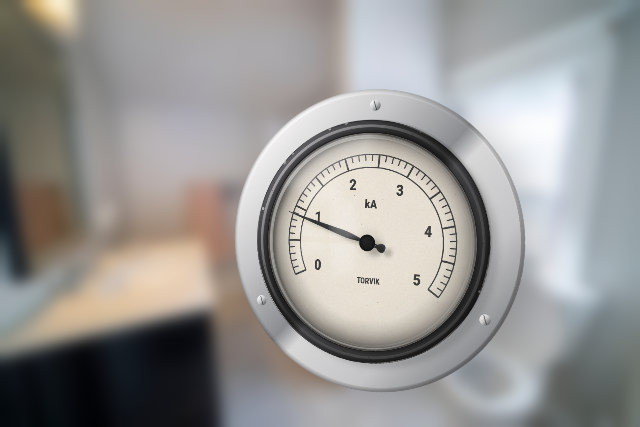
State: 0.9kA
